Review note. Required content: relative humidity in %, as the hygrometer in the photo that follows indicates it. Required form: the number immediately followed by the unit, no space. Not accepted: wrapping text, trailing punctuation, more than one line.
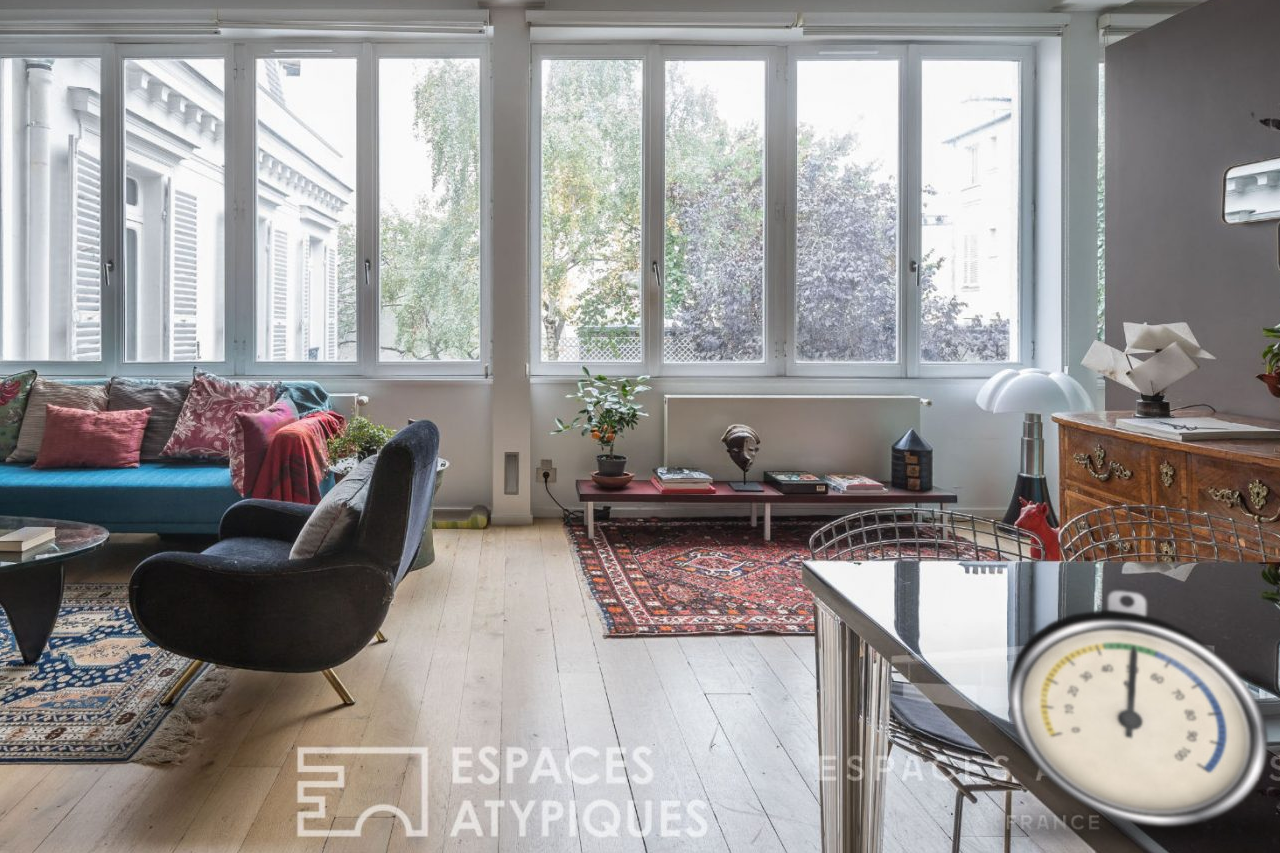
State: 50%
